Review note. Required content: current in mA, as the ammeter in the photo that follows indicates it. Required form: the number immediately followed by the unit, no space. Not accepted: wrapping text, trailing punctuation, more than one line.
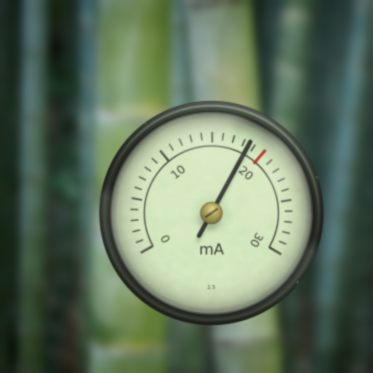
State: 18.5mA
